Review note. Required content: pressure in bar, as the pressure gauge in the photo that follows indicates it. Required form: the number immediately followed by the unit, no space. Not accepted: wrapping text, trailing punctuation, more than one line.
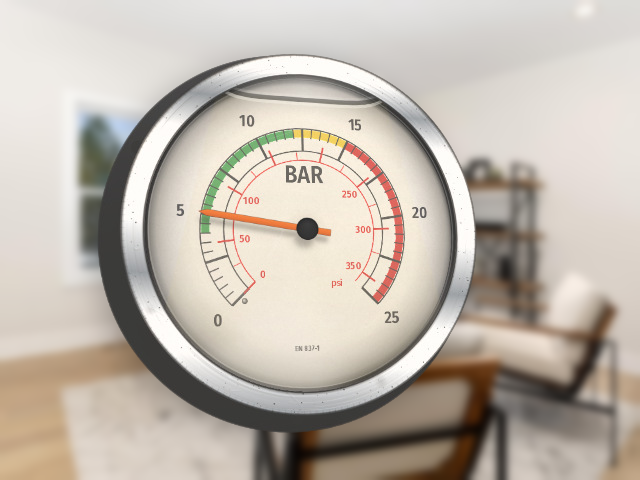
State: 5bar
